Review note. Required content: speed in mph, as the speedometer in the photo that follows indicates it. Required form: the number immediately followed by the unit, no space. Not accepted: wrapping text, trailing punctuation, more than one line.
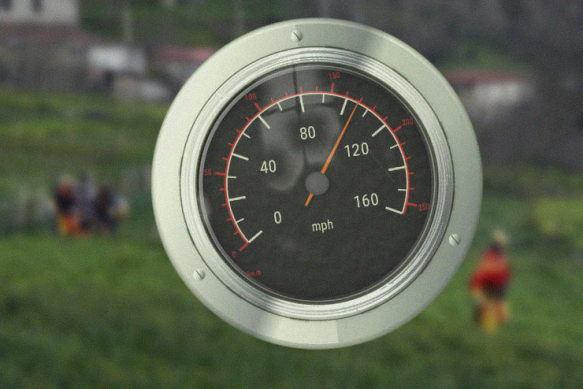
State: 105mph
